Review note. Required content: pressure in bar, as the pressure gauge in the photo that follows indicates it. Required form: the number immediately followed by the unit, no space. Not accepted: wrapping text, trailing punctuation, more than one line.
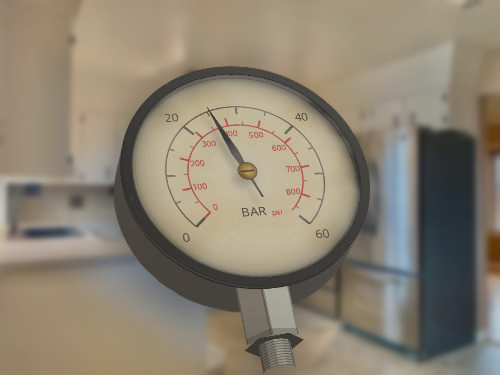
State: 25bar
